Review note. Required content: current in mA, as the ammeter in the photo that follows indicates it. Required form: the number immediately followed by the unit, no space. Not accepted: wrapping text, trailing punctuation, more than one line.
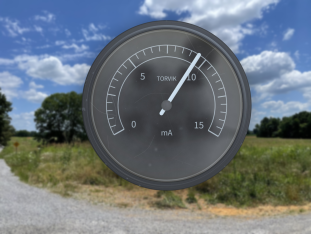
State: 9.5mA
